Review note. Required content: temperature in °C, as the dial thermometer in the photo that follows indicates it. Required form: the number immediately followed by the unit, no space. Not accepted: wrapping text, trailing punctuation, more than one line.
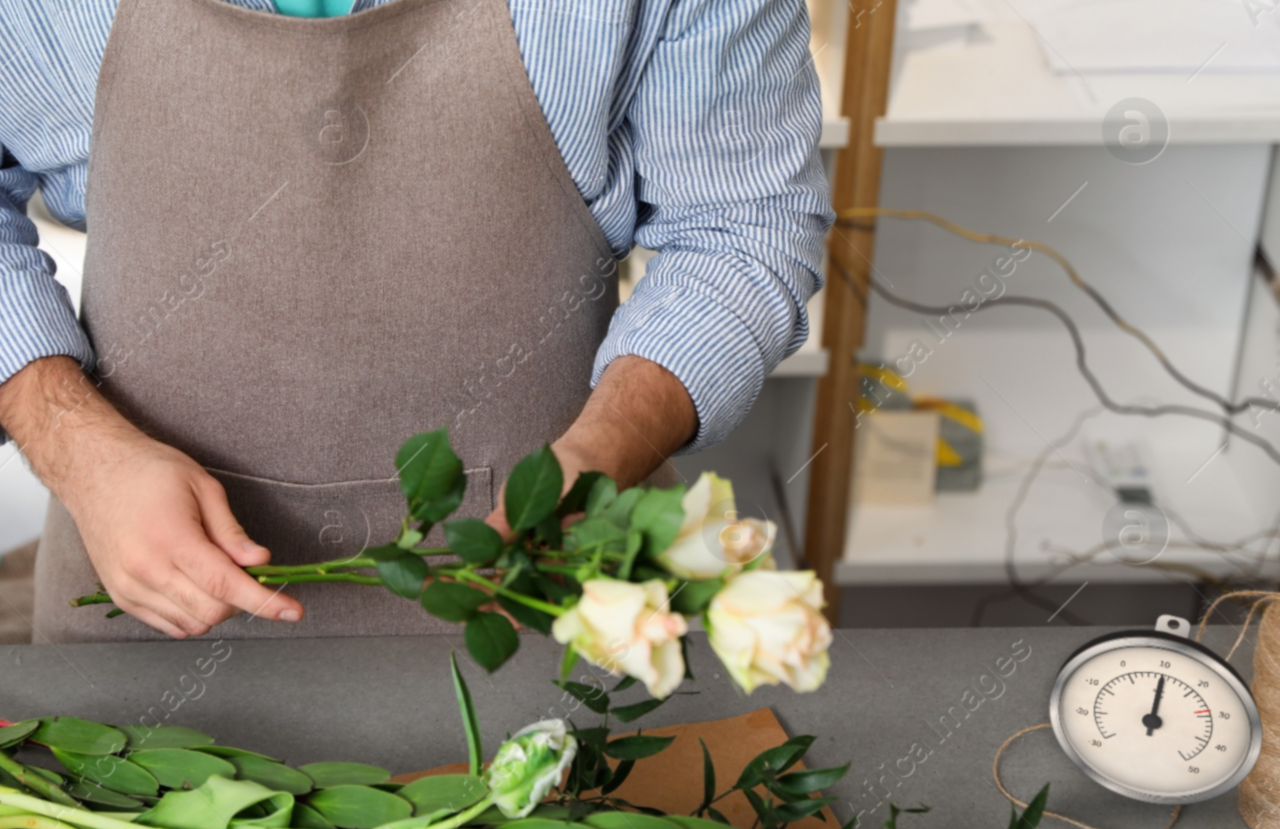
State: 10°C
